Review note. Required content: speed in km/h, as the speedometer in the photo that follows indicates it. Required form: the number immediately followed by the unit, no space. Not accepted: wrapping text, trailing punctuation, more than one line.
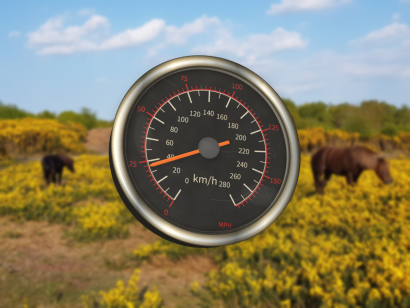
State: 35km/h
